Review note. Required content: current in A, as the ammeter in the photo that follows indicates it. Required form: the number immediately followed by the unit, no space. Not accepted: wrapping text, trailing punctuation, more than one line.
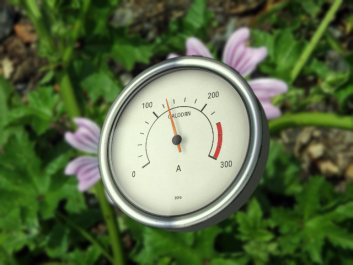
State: 130A
